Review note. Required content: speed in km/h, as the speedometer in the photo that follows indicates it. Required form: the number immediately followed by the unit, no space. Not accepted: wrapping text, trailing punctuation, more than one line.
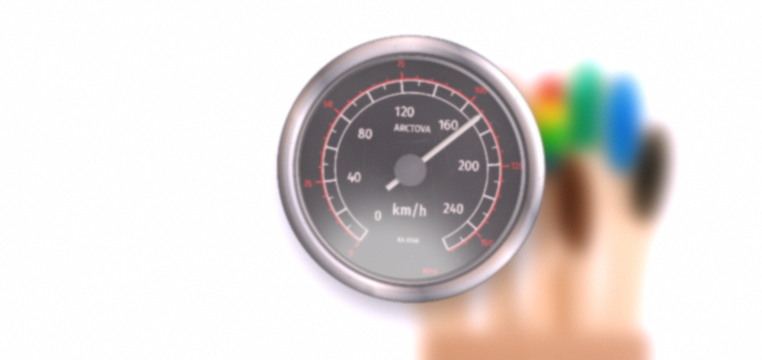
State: 170km/h
